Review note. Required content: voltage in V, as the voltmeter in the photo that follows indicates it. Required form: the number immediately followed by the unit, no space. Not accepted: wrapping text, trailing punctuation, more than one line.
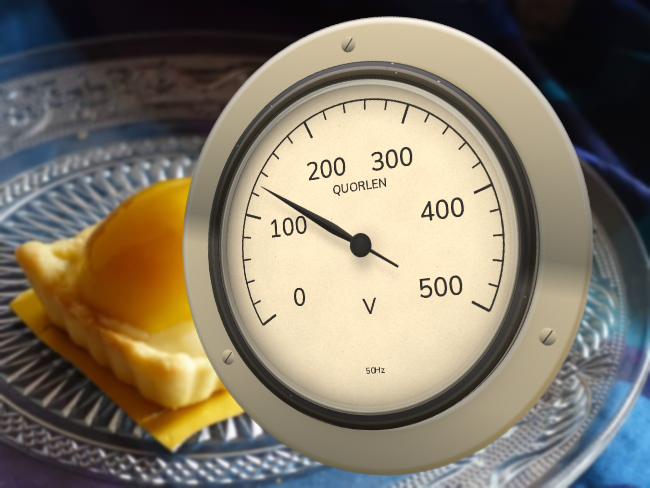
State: 130V
